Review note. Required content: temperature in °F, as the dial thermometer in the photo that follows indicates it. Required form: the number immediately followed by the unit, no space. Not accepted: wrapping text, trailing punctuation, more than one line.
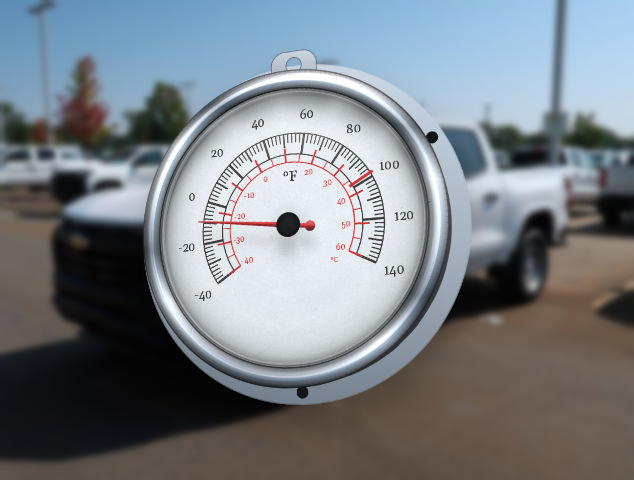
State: -10°F
